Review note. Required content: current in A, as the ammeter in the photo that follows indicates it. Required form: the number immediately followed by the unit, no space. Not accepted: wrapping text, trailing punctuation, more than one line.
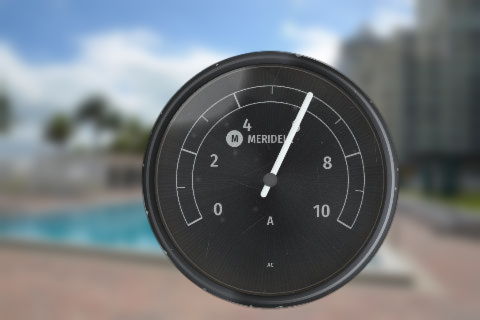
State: 6A
